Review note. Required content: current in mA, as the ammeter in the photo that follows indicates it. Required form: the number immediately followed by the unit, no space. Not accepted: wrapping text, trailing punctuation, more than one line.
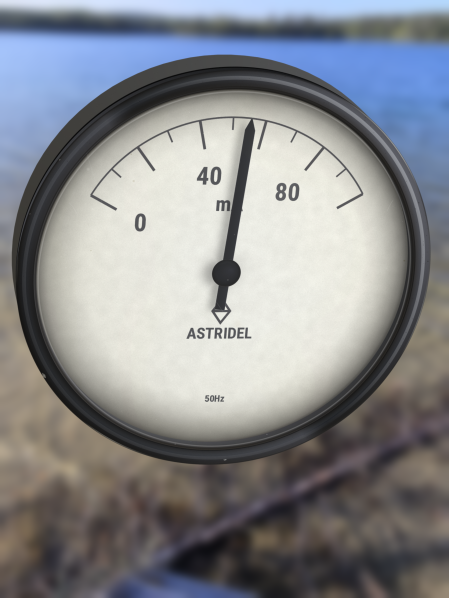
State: 55mA
